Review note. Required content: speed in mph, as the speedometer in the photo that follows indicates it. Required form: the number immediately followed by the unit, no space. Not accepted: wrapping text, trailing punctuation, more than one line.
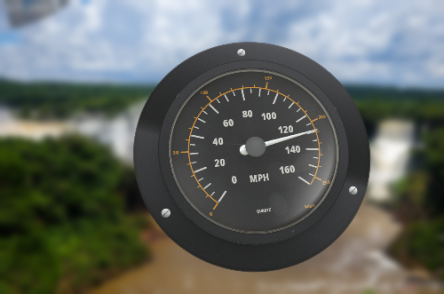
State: 130mph
